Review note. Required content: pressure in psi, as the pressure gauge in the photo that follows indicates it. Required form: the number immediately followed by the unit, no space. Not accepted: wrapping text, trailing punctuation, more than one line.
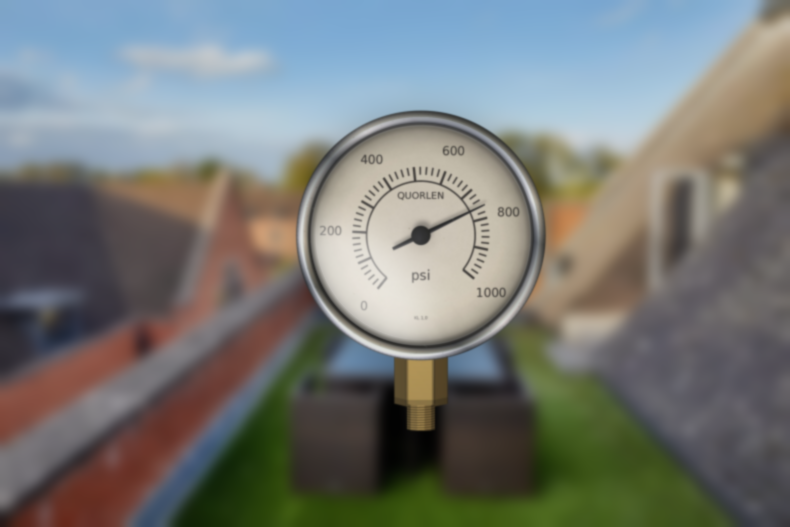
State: 760psi
